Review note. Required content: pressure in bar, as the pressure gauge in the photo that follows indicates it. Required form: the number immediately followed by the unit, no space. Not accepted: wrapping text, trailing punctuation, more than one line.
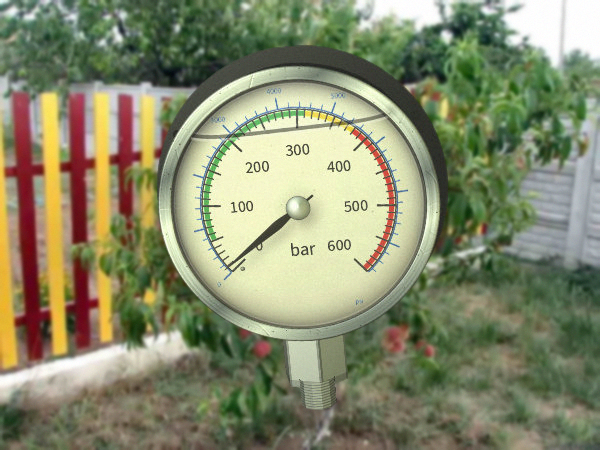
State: 10bar
